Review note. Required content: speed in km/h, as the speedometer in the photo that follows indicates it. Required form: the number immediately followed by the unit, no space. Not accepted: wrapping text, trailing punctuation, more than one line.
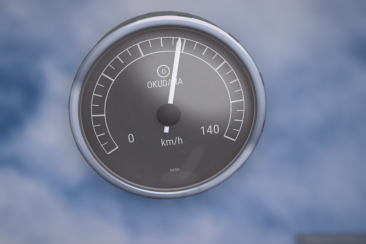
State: 77.5km/h
